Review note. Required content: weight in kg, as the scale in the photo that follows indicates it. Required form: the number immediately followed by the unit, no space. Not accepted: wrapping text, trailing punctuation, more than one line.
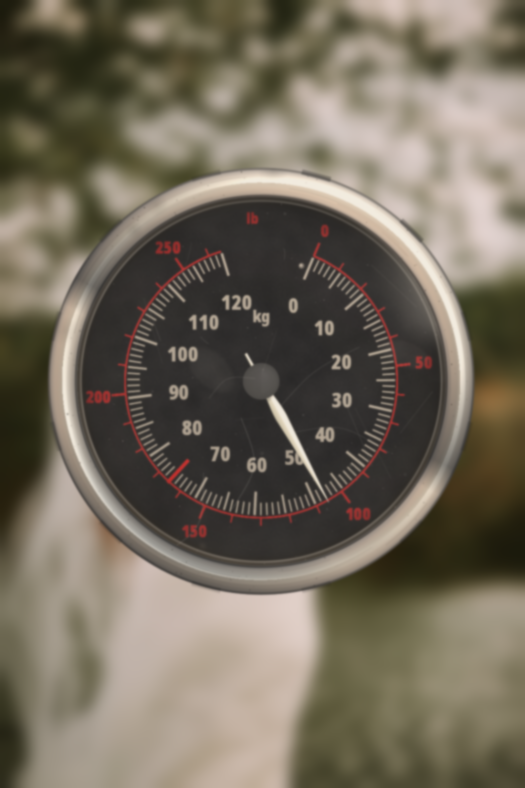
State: 48kg
